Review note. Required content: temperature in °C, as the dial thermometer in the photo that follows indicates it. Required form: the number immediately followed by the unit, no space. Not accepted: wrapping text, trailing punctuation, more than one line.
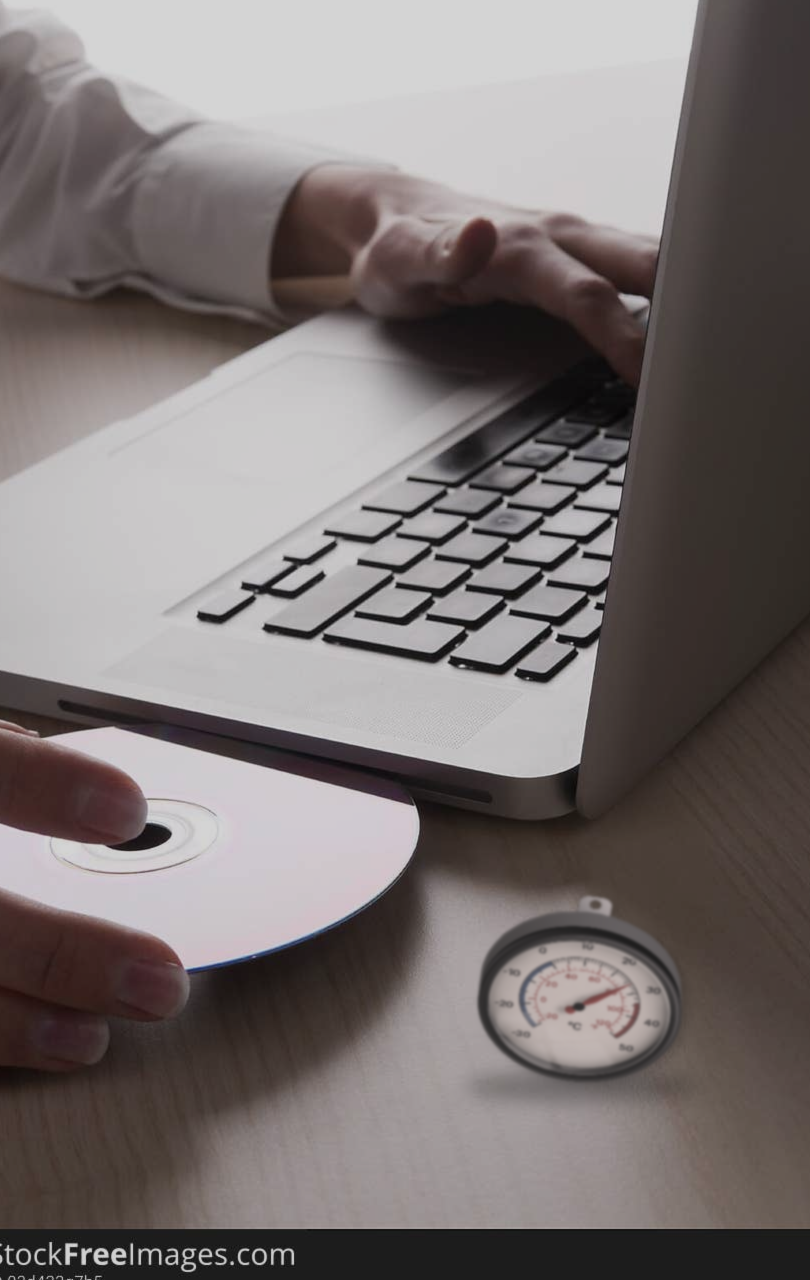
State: 25°C
